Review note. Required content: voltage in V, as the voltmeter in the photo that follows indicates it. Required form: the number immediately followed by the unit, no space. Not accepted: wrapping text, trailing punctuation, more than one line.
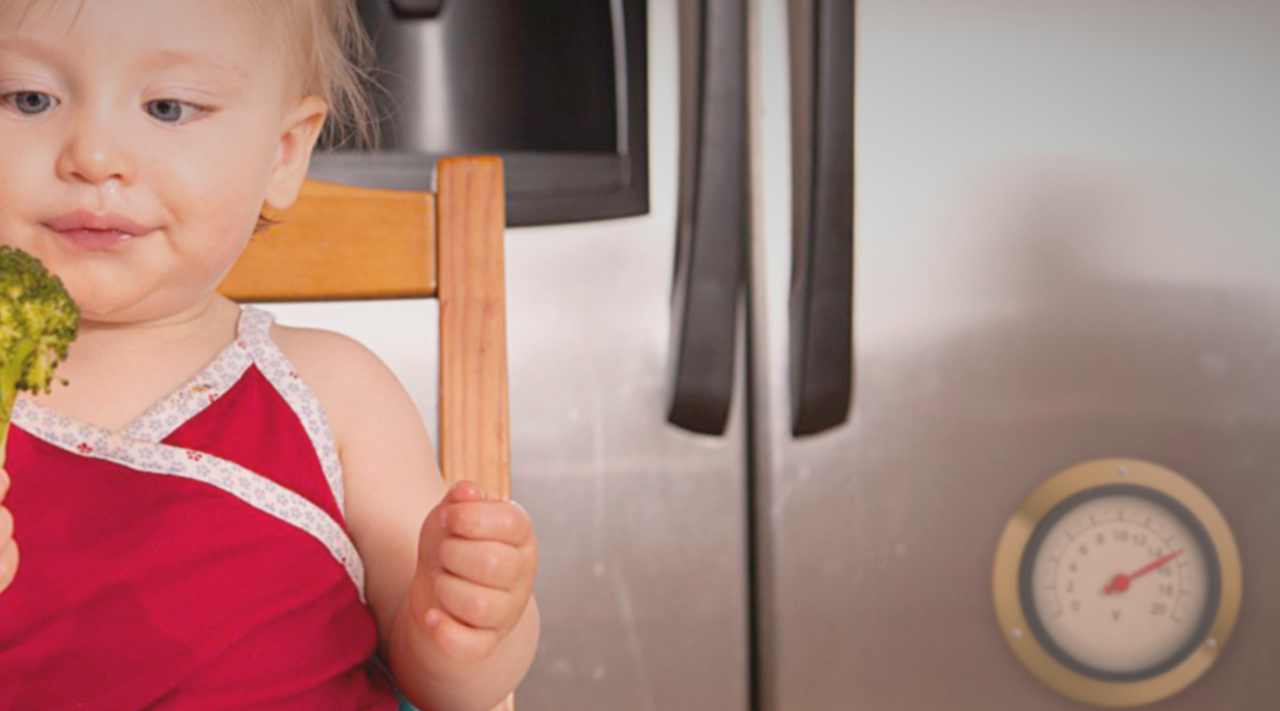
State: 15V
